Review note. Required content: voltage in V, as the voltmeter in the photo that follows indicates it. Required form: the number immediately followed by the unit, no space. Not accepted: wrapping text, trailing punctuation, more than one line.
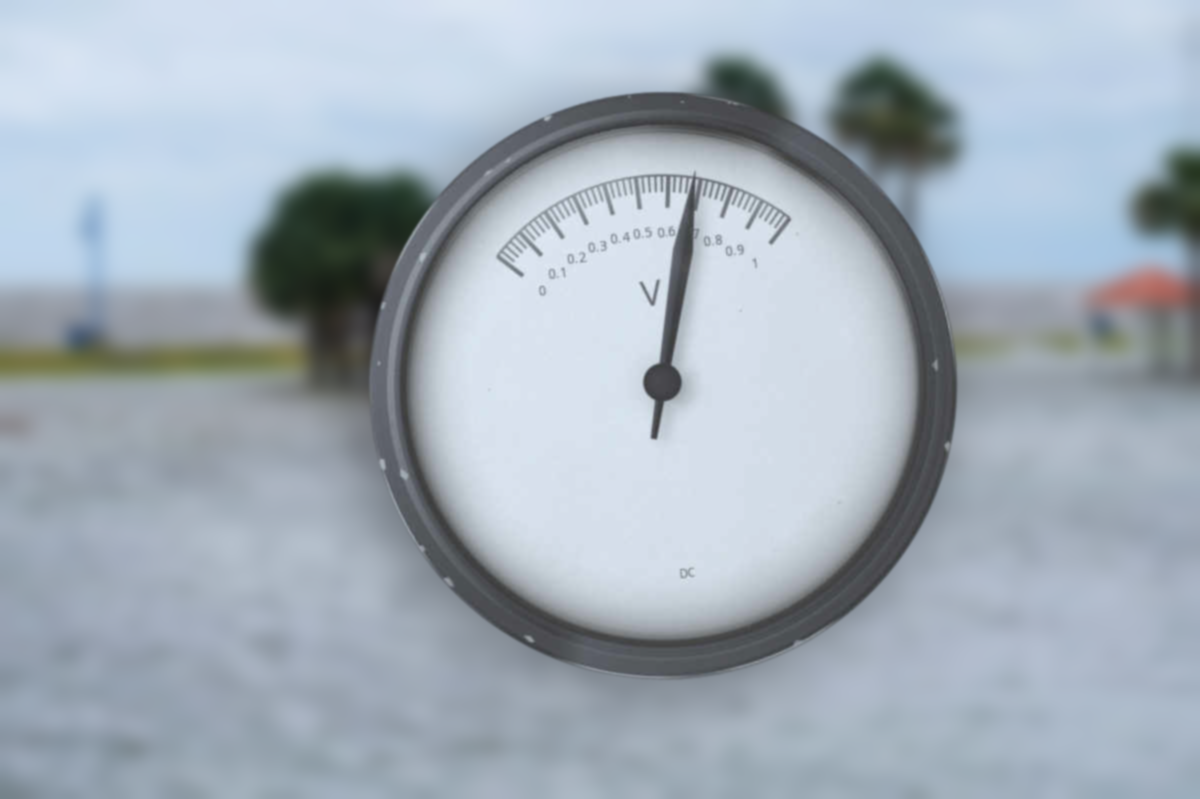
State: 0.68V
